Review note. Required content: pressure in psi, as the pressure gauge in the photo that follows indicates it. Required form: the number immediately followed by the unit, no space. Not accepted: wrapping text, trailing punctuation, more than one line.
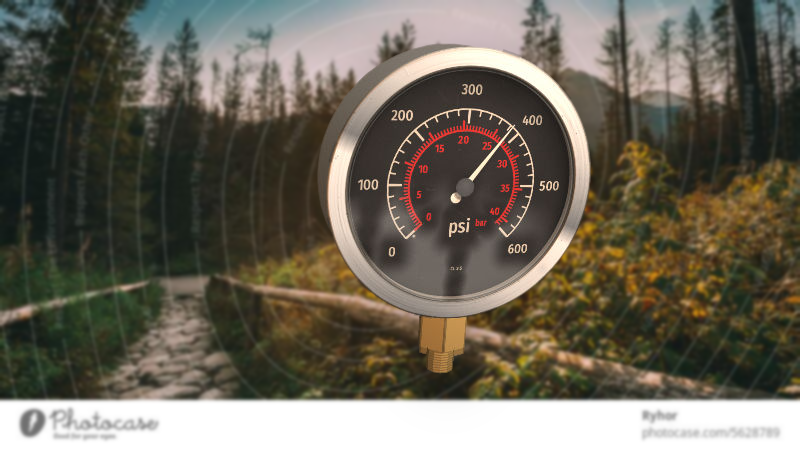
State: 380psi
